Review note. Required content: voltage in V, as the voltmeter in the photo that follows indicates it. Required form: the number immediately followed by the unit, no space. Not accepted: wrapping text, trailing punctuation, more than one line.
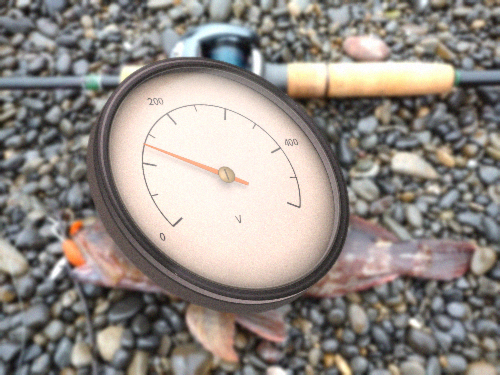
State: 125V
